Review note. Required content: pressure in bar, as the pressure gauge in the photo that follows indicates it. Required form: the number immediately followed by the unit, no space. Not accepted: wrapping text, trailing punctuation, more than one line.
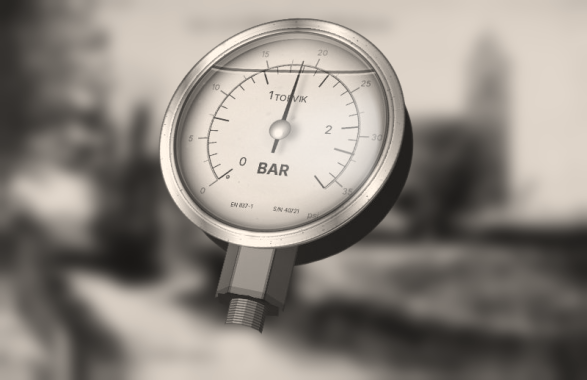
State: 1.3bar
